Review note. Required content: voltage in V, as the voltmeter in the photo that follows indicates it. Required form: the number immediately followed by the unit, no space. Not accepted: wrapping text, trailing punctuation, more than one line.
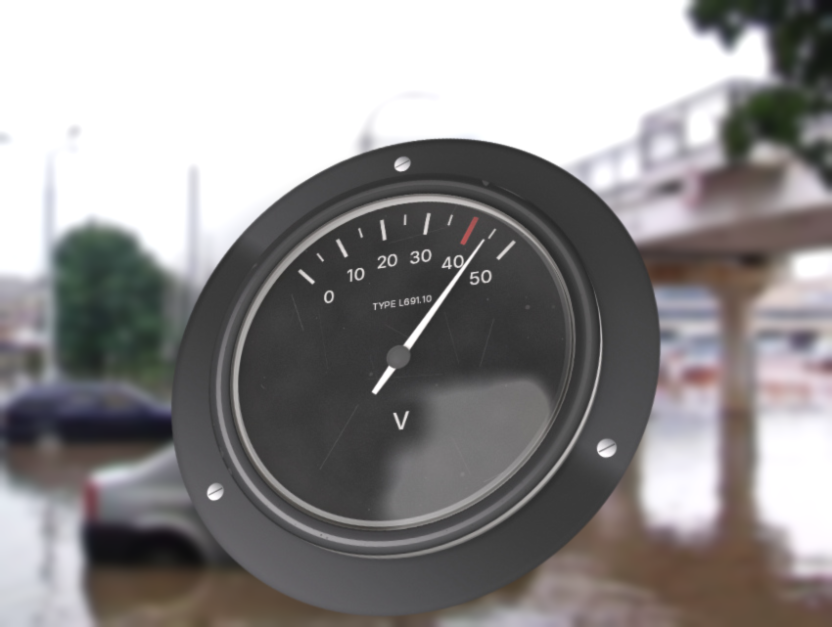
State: 45V
